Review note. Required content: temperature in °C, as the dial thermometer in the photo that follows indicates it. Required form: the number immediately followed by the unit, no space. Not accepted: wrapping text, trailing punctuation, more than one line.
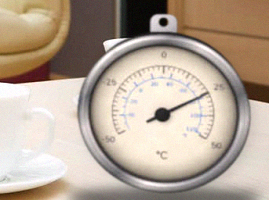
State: 25°C
